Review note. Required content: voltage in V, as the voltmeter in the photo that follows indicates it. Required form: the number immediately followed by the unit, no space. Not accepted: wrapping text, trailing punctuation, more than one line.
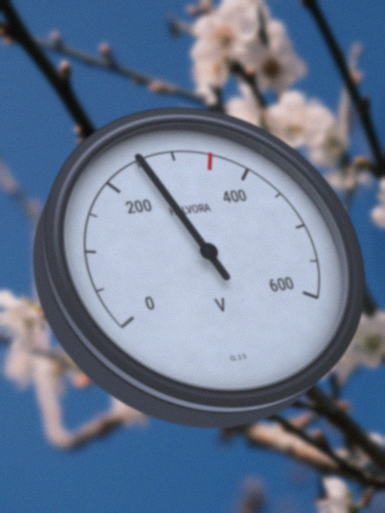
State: 250V
